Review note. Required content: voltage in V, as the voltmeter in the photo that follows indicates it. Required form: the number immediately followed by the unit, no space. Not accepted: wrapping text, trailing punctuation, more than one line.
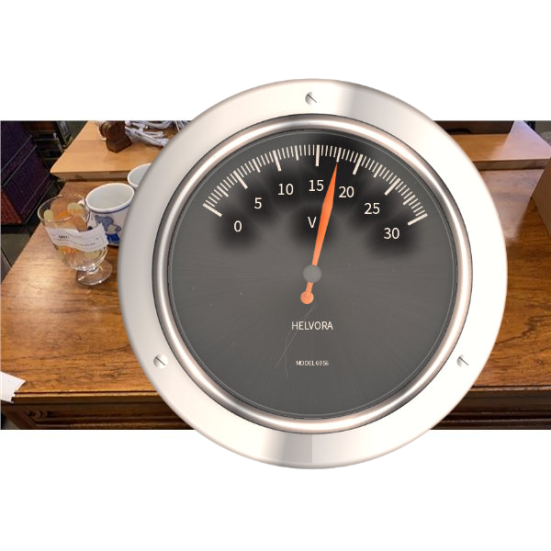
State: 17.5V
